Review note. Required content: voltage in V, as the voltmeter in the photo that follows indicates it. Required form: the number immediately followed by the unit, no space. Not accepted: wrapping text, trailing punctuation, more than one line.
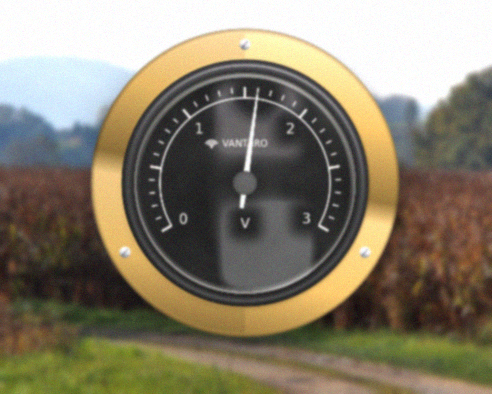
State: 1.6V
